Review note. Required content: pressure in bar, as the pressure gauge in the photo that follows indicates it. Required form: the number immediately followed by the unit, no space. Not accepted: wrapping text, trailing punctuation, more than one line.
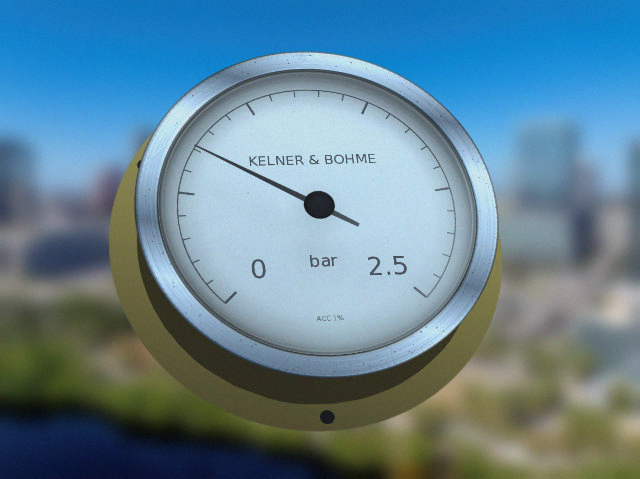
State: 0.7bar
